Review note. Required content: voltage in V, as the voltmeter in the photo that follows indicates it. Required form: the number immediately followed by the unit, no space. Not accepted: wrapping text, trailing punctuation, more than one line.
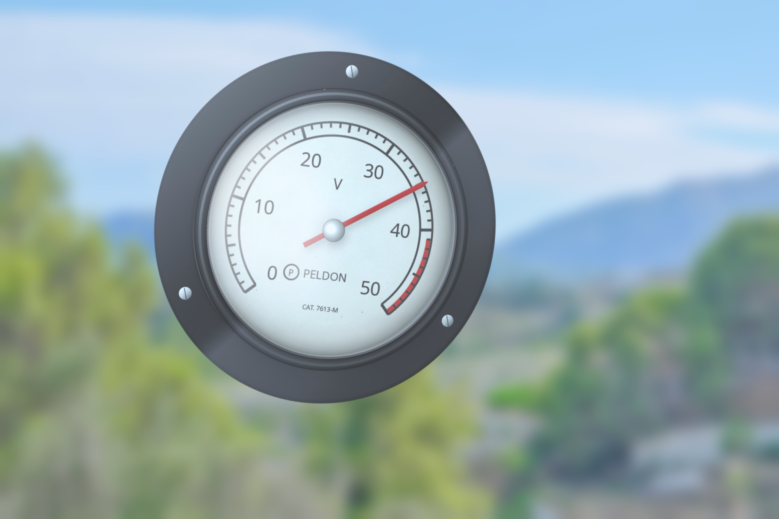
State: 35V
